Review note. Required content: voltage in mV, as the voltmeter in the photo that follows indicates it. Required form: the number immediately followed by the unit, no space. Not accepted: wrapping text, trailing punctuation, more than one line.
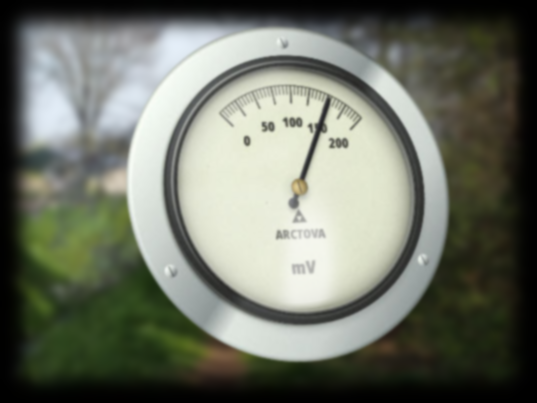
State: 150mV
